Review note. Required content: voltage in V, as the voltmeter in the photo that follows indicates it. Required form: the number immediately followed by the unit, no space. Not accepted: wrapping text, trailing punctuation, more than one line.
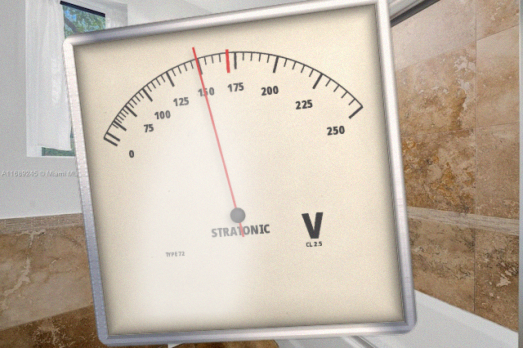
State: 150V
